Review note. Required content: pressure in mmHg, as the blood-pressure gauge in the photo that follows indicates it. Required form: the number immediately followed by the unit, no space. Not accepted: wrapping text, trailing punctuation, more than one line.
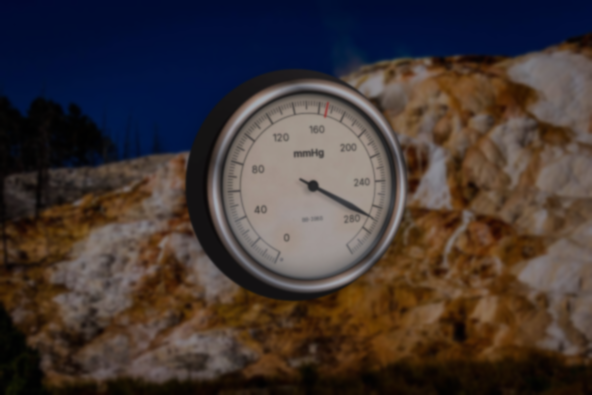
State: 270mmHg
